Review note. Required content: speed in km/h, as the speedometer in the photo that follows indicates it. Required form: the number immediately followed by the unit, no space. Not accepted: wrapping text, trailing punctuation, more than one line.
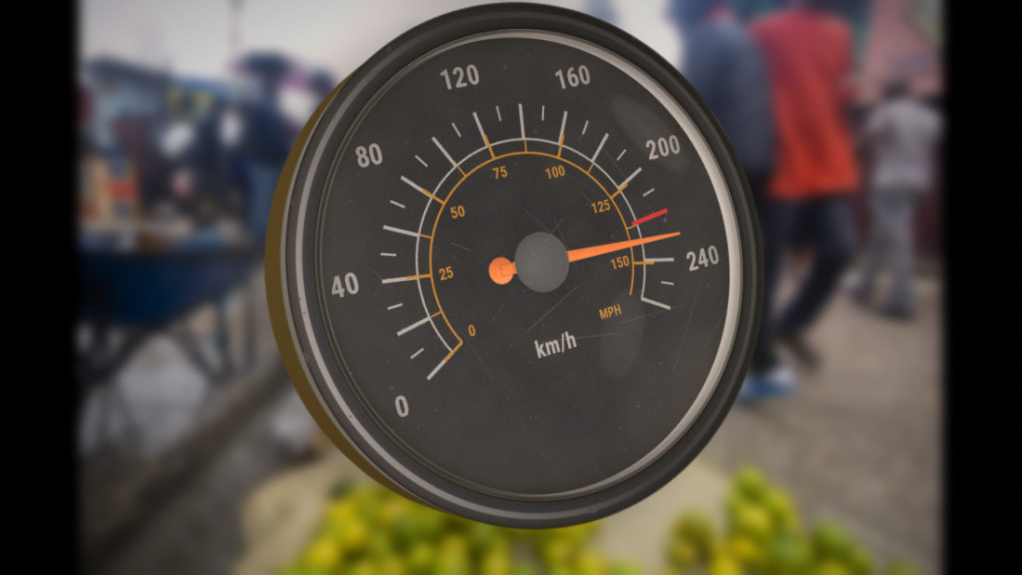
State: 230km/h
